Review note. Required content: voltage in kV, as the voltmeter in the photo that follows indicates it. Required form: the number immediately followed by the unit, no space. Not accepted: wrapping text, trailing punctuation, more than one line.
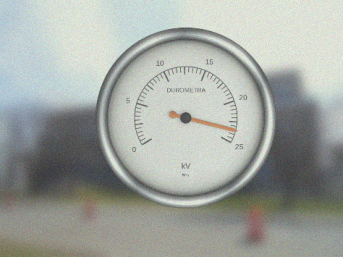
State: 23.5kV
